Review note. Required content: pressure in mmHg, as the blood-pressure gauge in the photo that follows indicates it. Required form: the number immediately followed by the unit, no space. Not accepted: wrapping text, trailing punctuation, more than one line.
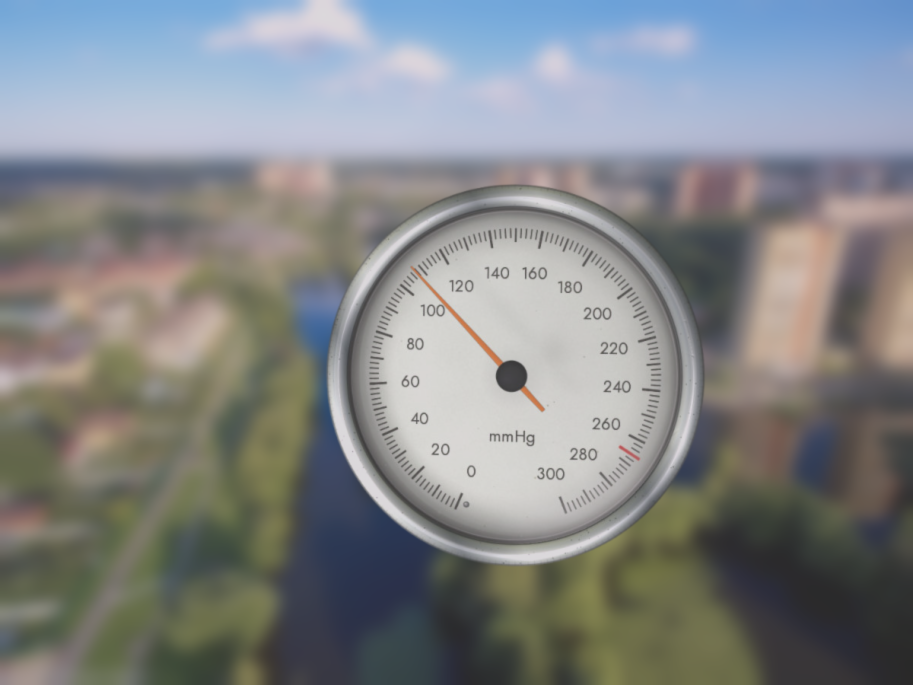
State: 108mmHg
